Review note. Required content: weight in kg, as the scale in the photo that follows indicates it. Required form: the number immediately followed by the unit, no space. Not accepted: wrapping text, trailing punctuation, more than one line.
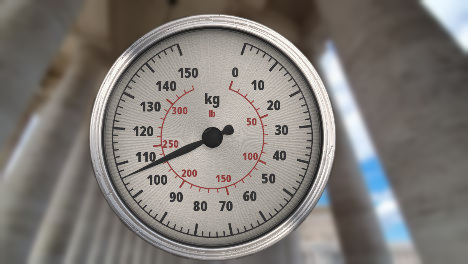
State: 106kg
